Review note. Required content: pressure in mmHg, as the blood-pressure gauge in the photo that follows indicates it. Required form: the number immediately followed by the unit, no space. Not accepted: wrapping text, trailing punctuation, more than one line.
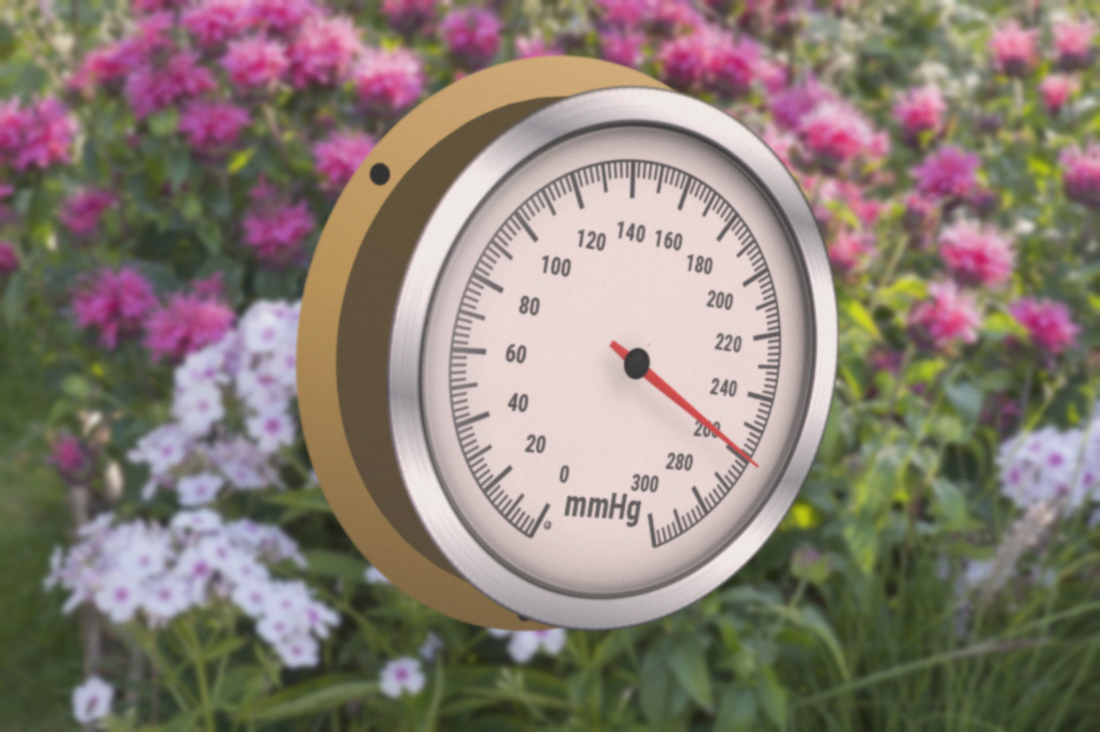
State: 260mmHg
